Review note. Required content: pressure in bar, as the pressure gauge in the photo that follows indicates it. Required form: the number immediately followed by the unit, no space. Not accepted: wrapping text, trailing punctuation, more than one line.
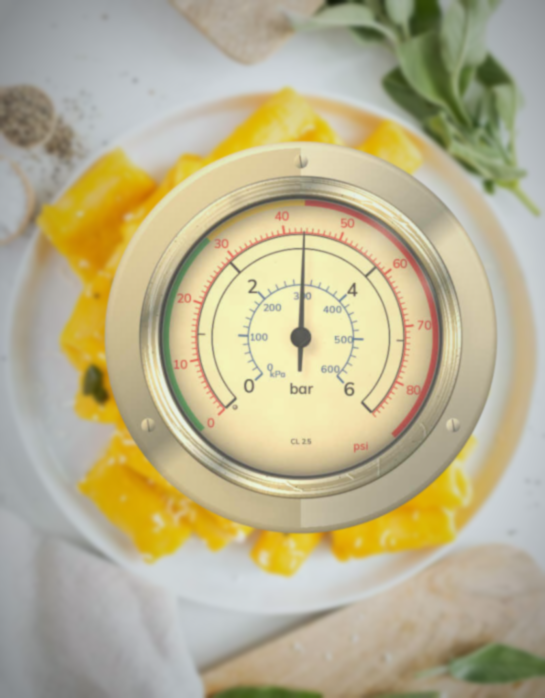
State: 3bar
